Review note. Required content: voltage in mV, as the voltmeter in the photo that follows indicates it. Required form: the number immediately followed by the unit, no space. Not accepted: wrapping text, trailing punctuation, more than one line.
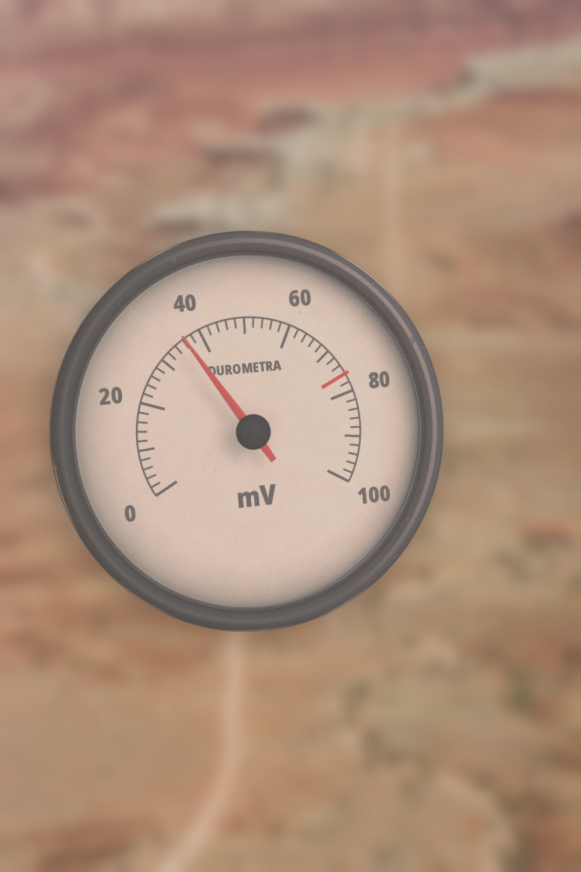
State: 36mV
